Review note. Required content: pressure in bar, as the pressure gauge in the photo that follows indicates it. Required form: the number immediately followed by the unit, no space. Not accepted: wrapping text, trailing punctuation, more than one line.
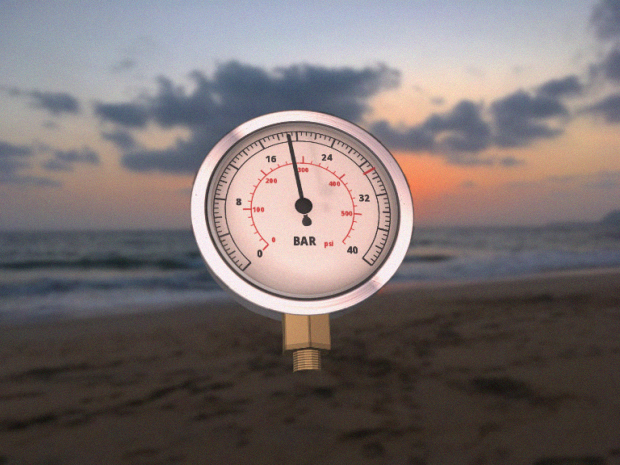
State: 19bar
